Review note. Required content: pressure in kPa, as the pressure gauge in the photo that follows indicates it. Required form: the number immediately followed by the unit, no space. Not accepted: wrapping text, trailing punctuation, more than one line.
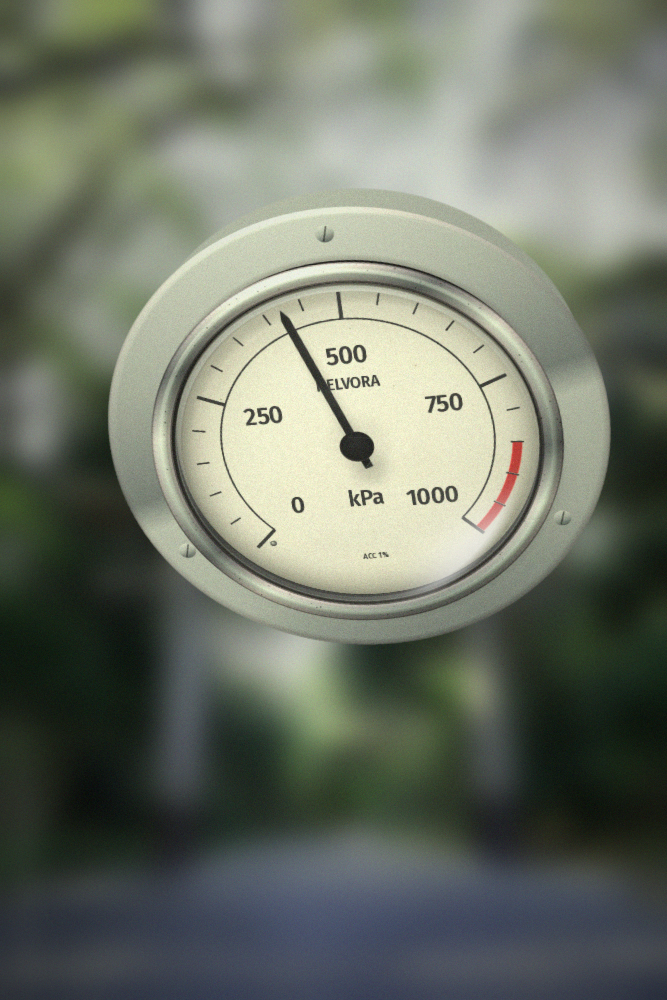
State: 425kPa
